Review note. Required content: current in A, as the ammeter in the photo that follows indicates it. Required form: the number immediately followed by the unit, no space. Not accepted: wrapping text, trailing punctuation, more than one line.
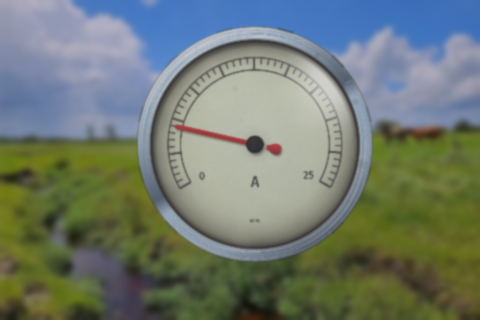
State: 4.5A
